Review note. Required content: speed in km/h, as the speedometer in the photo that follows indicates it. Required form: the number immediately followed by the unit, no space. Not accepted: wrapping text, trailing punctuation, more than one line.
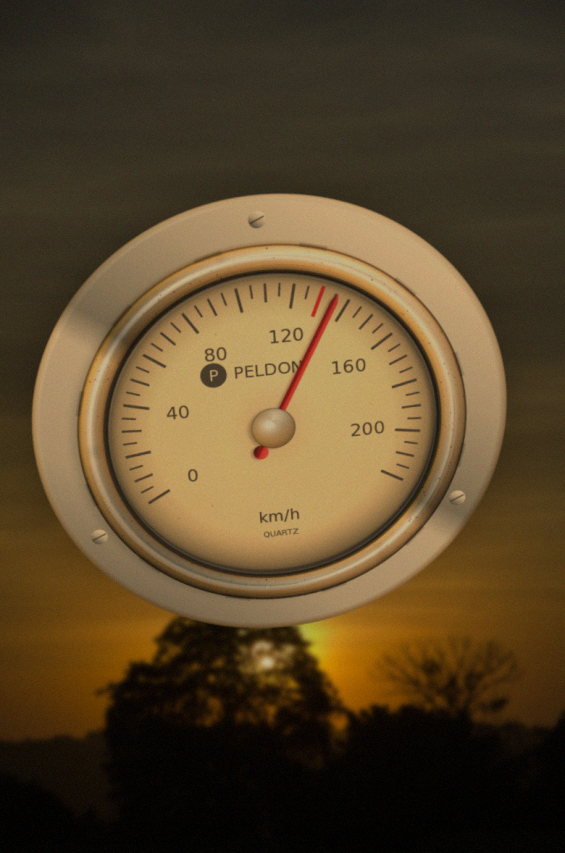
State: 135km/h
